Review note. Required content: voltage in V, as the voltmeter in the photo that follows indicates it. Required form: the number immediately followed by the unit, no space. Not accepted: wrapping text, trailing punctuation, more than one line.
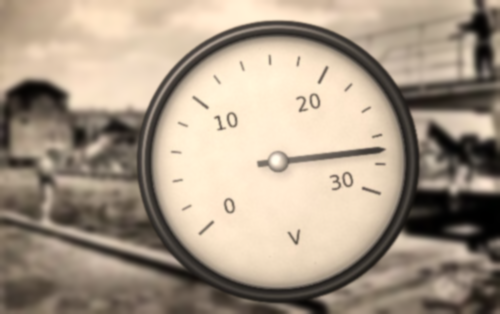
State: 27V
